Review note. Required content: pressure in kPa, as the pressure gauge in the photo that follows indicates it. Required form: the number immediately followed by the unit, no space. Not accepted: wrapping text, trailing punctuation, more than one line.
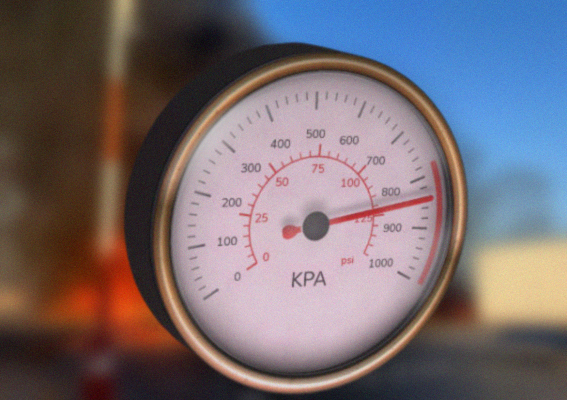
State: 840kPa
